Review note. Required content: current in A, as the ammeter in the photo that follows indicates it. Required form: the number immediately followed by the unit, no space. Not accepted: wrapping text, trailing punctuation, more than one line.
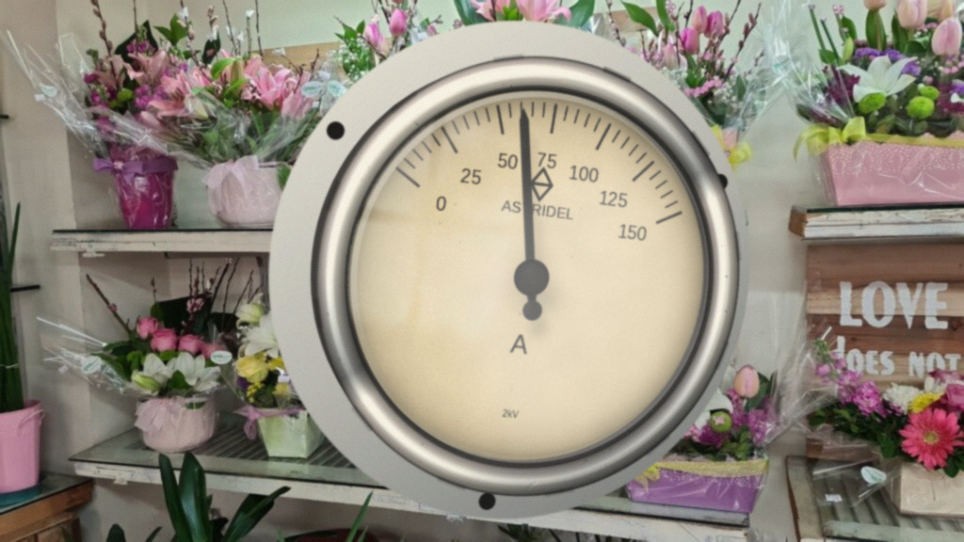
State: 60A
